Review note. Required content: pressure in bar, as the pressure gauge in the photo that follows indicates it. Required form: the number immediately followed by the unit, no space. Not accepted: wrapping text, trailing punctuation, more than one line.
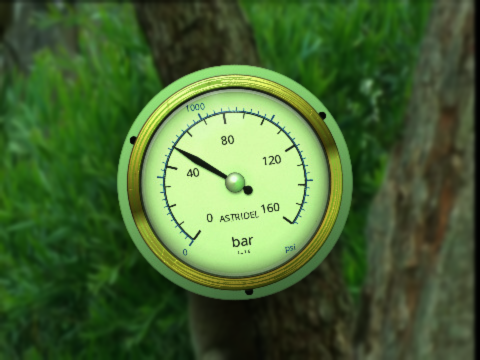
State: 50bar
